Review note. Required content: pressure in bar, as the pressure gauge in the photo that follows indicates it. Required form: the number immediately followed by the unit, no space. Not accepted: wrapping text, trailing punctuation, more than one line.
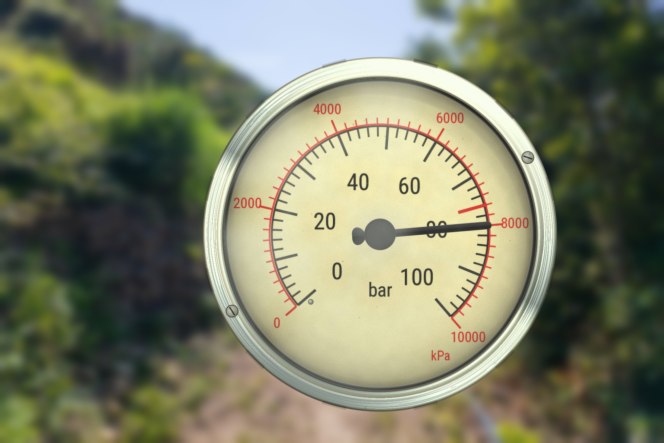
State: 80bar
